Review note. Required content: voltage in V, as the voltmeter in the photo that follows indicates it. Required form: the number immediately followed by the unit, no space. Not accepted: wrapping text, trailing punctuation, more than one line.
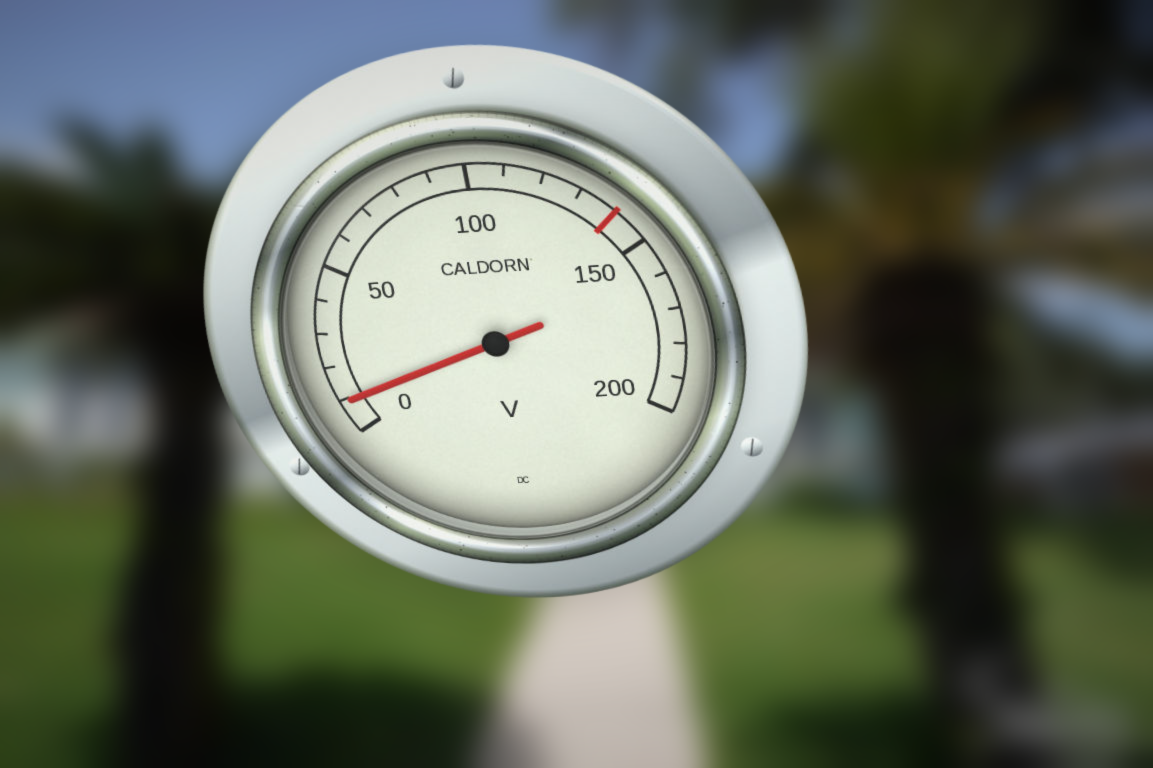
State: 10V
